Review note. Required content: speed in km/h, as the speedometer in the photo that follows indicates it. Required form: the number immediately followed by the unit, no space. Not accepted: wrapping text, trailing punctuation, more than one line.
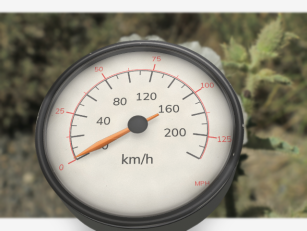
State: 0km/h
